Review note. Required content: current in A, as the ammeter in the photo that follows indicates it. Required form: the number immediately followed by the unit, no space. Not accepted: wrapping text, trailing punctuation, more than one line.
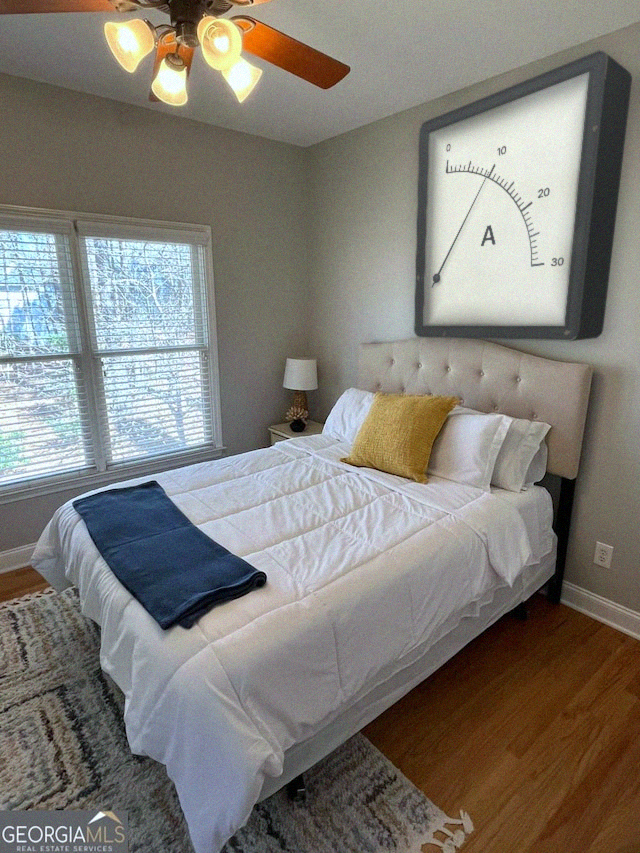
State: 10A
